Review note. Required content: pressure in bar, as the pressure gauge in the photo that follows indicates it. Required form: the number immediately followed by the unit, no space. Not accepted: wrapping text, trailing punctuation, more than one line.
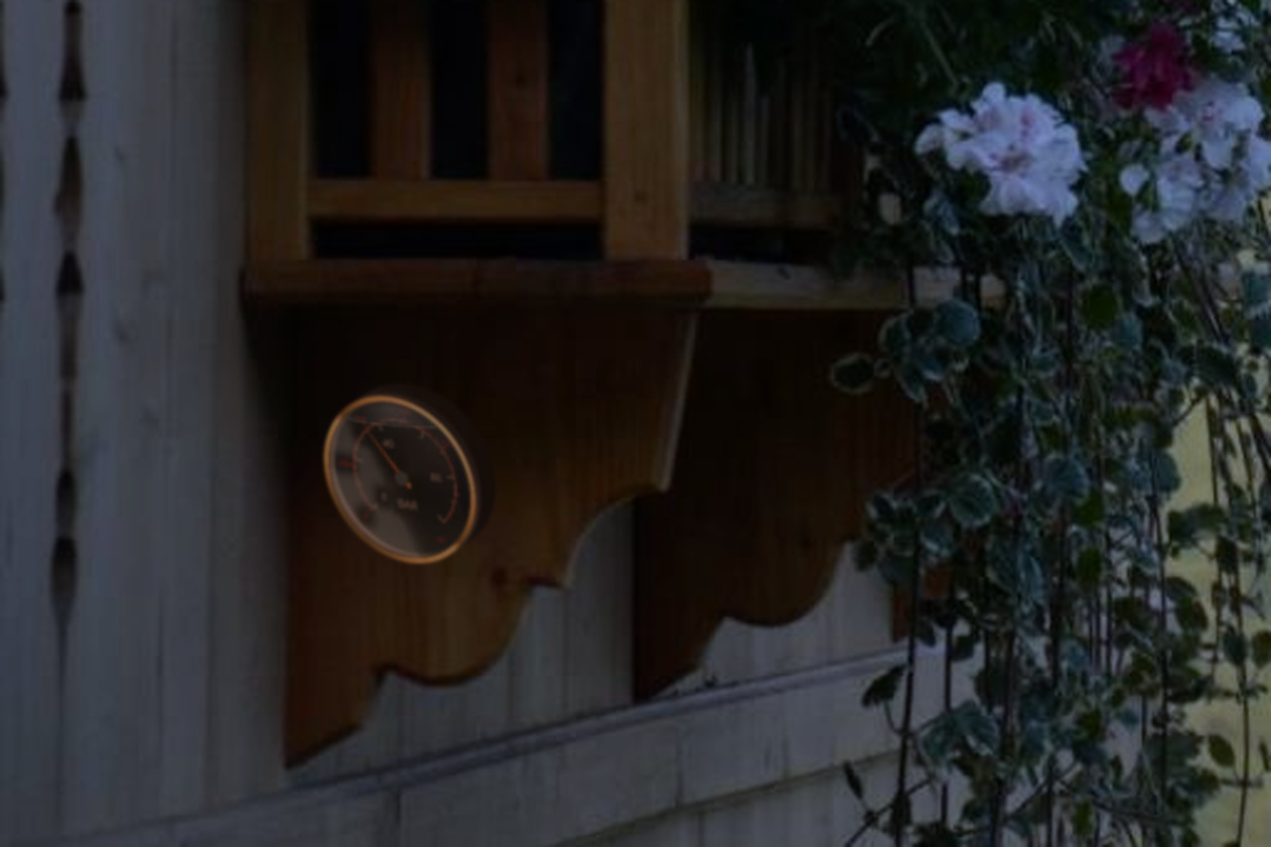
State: 35bar
